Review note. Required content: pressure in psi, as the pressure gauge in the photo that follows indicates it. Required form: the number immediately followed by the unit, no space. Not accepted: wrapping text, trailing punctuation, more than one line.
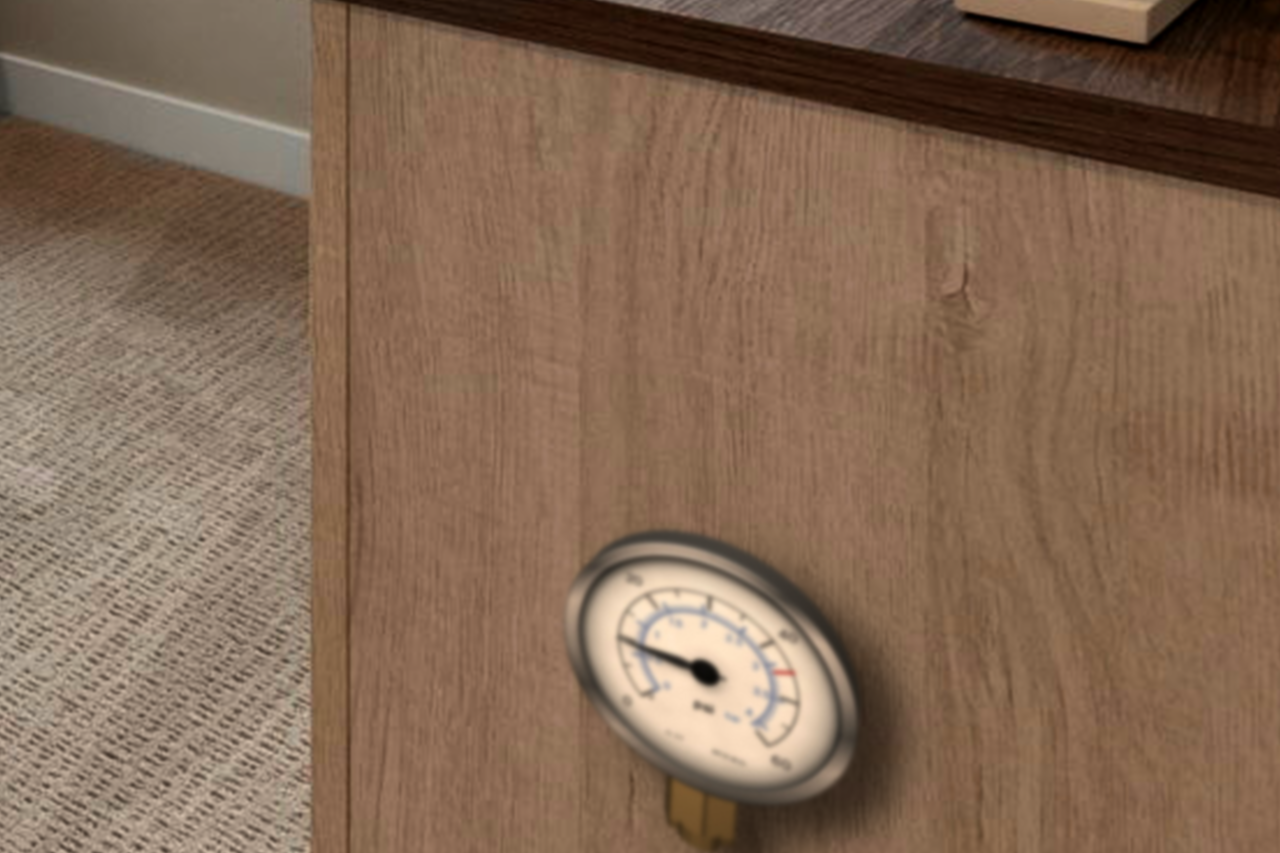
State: 10psi
